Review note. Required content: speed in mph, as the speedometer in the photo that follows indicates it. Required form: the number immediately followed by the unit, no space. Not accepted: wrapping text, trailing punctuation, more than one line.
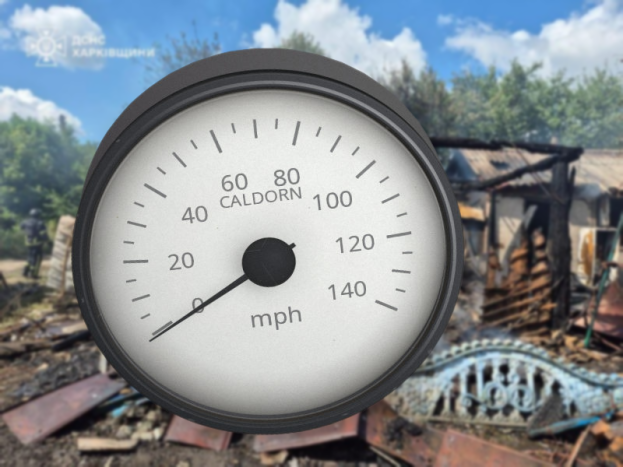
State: 0mph
